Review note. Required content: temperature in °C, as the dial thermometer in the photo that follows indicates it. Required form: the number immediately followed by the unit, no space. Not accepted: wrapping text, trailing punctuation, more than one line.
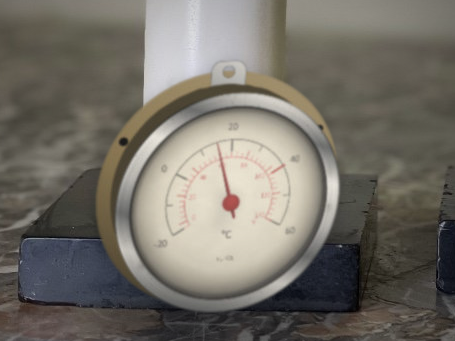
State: 15°C
